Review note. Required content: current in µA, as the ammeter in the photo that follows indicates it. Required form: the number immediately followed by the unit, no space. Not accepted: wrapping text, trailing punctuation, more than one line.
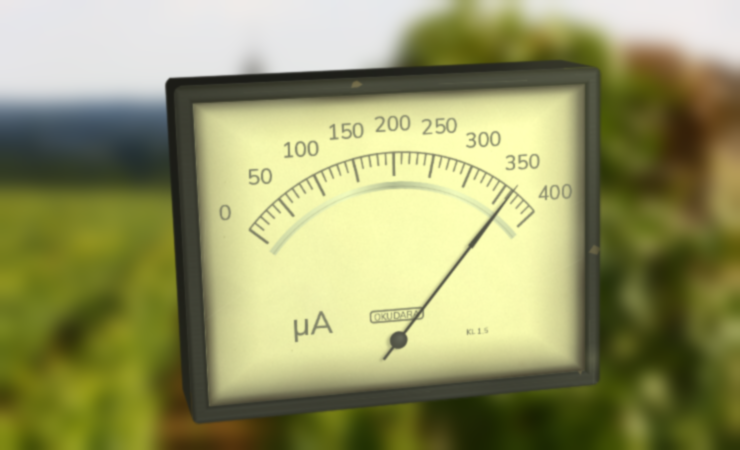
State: 360µA
